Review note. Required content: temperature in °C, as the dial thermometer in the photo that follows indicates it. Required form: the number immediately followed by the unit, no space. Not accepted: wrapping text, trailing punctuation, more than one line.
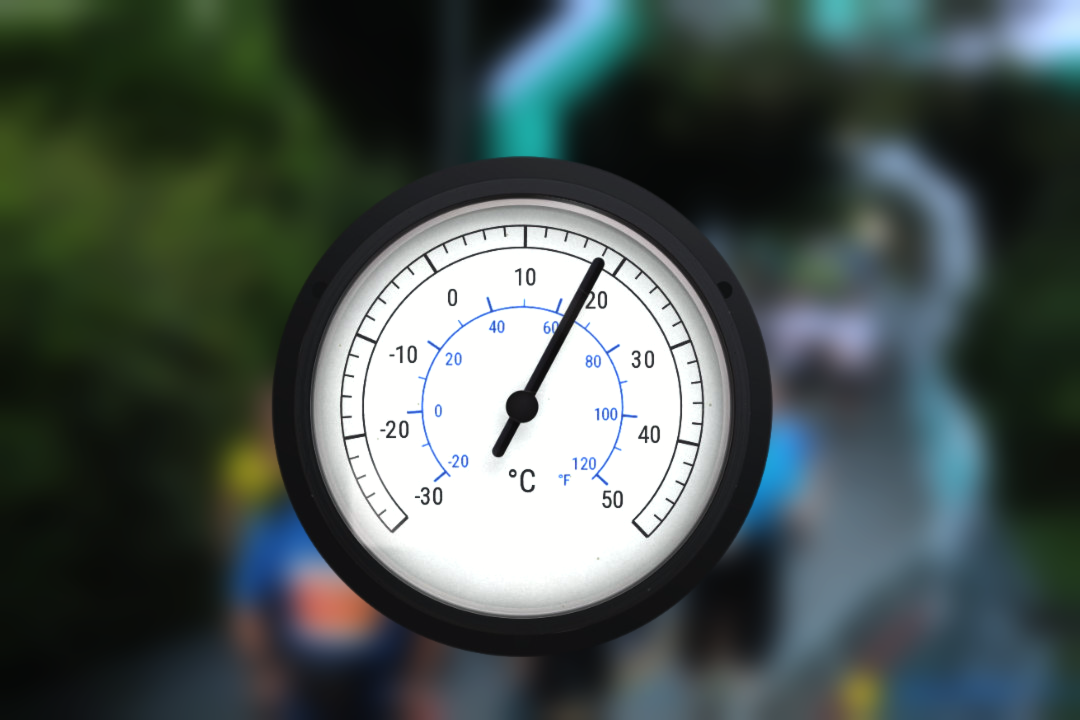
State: 18°C
